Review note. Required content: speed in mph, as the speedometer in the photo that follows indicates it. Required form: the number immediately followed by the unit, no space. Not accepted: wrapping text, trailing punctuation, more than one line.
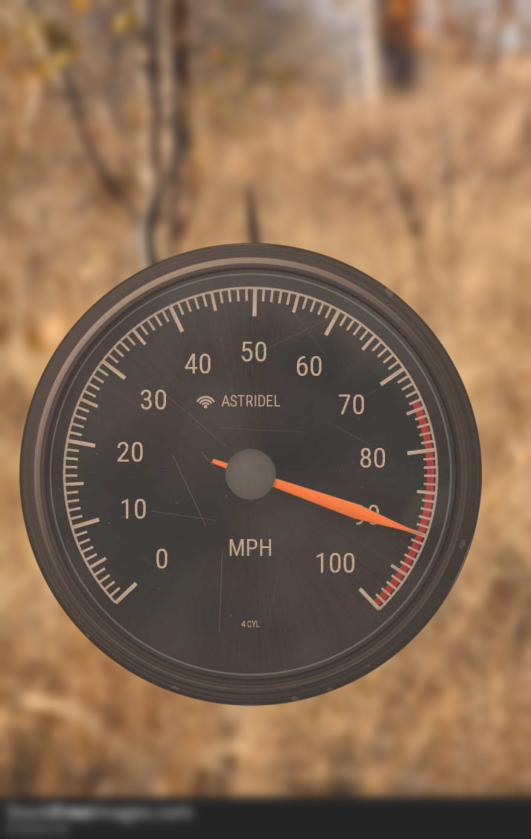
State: 90mph
